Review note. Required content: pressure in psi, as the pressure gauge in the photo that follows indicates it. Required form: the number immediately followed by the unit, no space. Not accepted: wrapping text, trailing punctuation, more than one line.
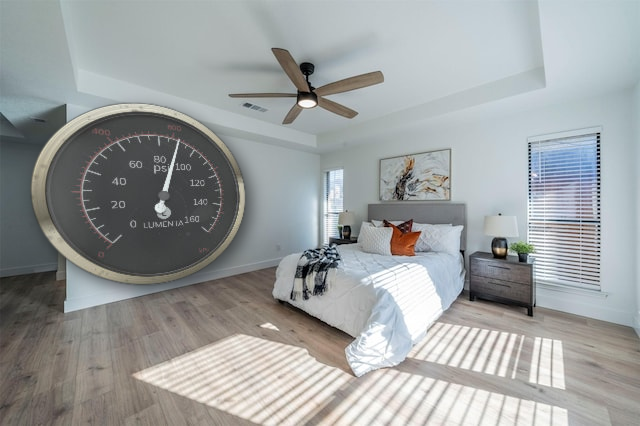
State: 90psi
